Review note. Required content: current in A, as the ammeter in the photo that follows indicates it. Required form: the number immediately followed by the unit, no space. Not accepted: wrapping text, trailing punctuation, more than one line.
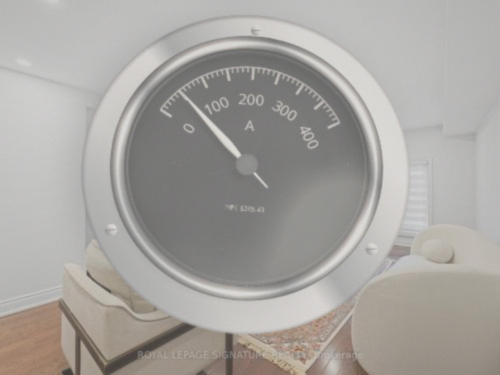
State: 50A
